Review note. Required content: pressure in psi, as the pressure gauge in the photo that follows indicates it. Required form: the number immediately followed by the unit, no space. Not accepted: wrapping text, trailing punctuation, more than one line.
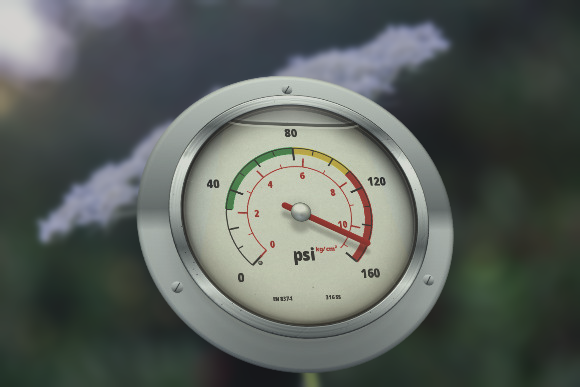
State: 150psi
